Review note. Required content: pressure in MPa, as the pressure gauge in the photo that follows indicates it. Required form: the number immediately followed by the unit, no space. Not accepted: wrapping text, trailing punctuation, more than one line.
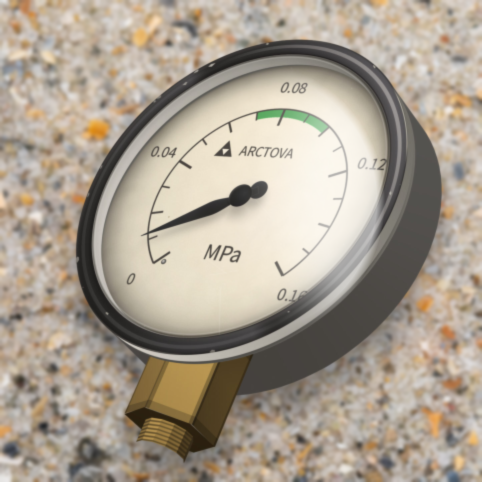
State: 0.01MPa
